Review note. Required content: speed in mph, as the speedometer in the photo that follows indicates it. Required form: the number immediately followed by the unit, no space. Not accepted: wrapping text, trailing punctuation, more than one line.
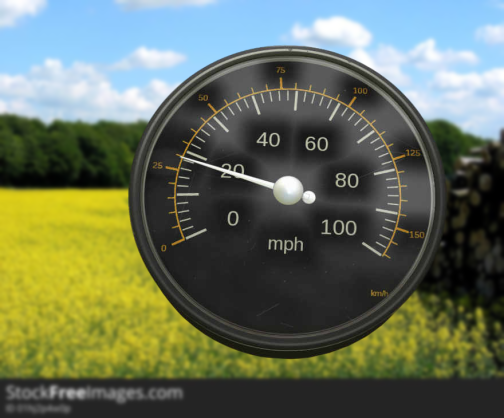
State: 18mph
